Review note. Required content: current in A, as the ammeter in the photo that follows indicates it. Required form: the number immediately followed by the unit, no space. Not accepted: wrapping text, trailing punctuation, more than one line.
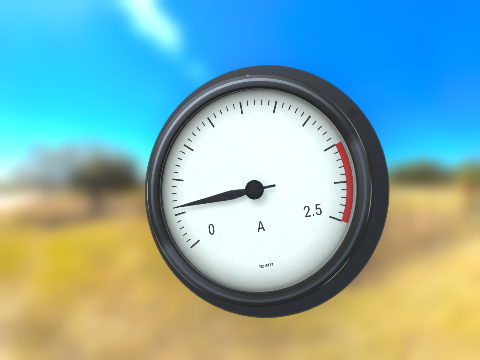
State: 0.3A
